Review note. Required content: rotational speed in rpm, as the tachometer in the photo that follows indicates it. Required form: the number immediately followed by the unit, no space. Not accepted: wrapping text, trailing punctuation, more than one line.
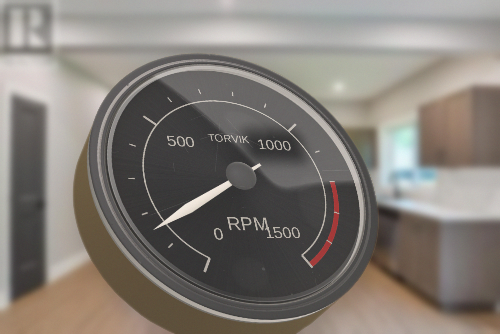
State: 150rpm
